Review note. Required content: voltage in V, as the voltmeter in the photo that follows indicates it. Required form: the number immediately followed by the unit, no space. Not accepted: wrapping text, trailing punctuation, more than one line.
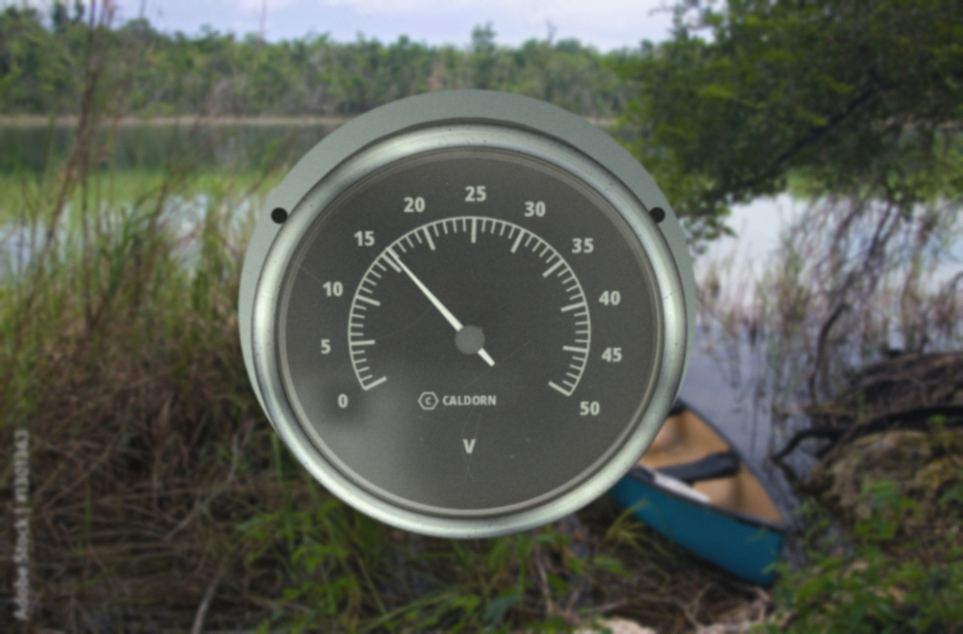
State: 16V
